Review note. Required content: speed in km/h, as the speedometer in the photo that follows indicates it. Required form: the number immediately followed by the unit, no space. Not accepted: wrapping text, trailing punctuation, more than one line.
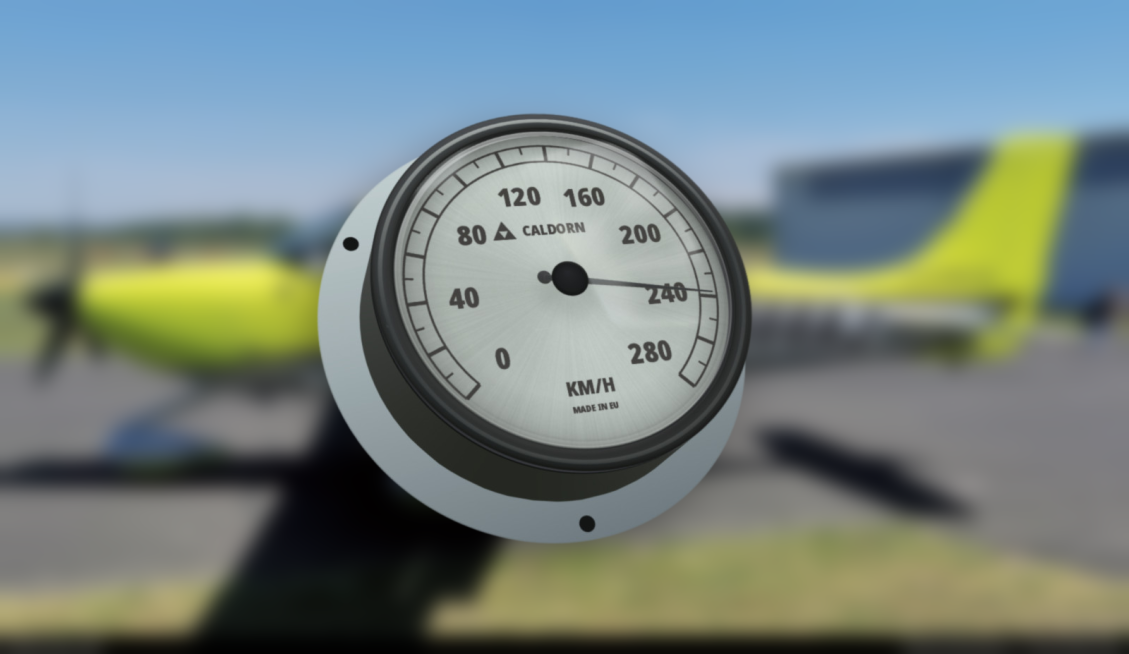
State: 240km/h
